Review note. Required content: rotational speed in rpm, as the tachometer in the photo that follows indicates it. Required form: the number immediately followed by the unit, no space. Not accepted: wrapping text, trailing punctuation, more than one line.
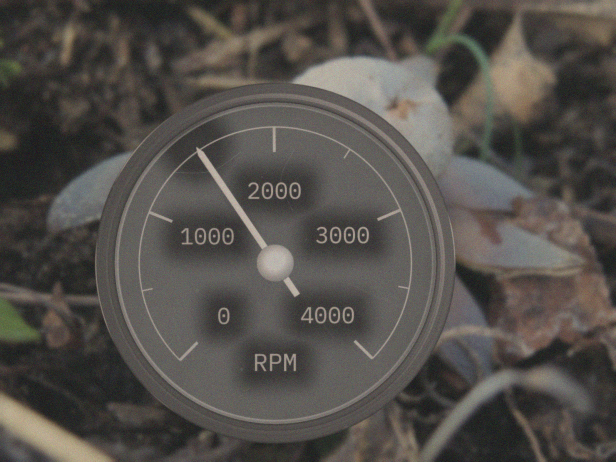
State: 1500rpm
